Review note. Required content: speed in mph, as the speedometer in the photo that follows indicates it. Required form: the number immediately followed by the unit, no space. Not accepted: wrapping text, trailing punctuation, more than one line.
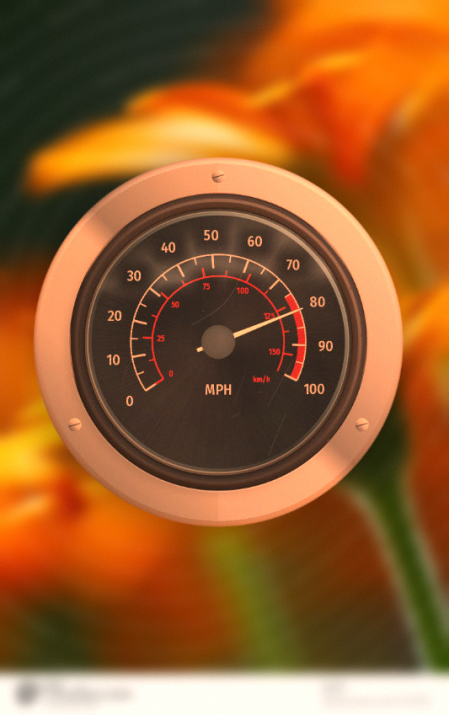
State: 80mph
